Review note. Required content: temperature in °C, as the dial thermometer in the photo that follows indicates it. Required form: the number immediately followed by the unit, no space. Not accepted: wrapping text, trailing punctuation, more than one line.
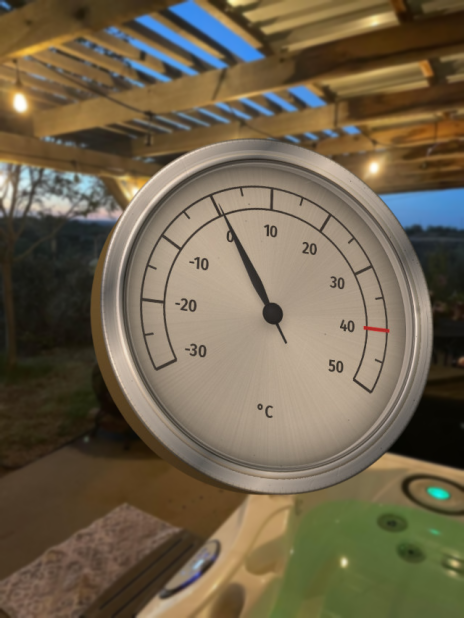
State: 0°C
